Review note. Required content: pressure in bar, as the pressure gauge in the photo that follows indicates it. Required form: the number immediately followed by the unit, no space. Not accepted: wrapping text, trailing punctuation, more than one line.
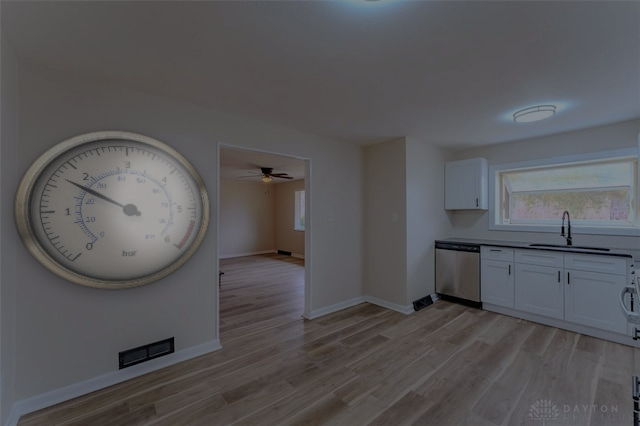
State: 1.7bar
